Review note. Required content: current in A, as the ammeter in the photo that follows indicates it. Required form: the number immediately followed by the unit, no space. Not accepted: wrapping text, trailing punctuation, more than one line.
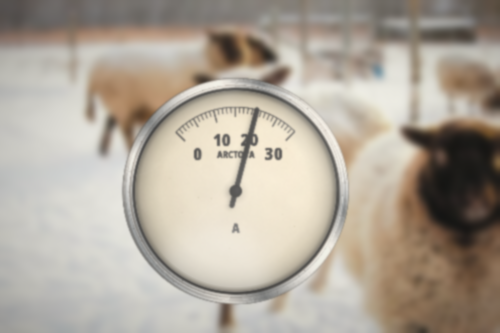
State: 20A
